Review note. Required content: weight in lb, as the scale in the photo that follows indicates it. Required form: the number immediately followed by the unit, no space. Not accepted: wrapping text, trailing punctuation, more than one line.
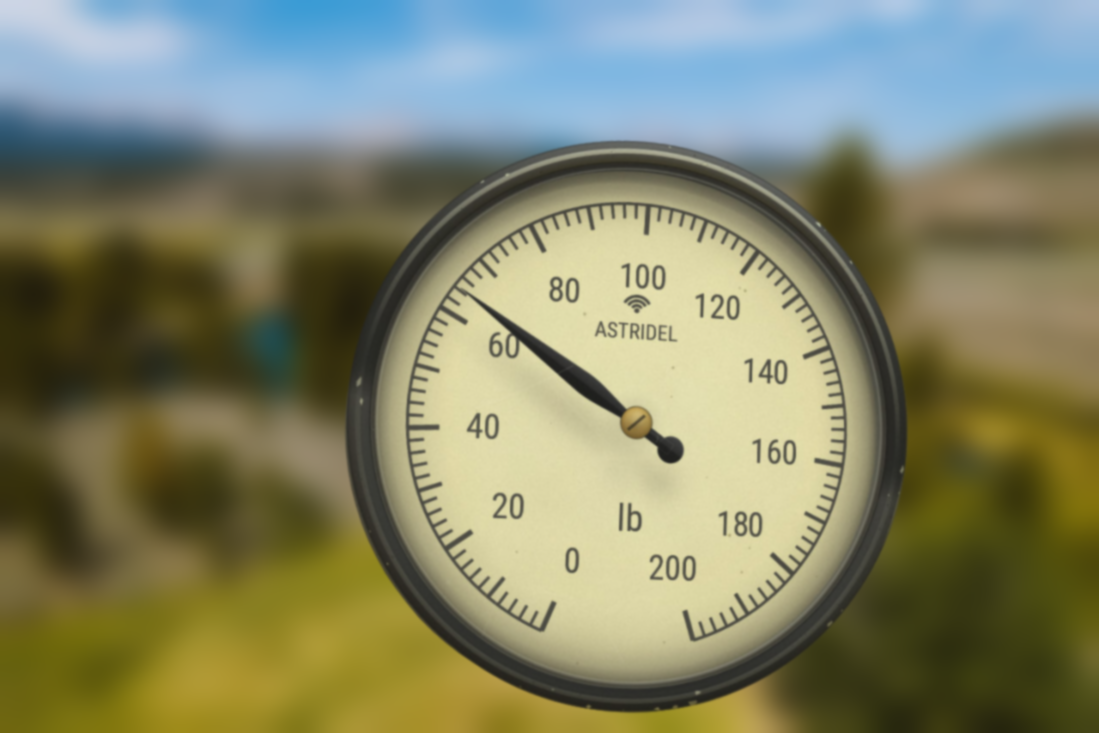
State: 64lb
